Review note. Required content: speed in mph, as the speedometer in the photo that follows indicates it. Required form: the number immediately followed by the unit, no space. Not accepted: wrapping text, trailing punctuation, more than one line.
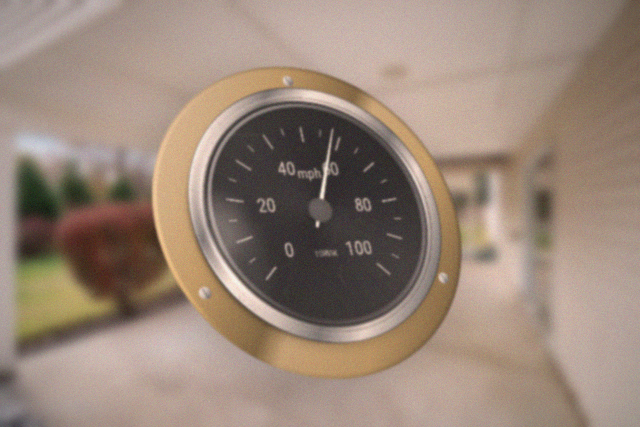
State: 57.5mph
